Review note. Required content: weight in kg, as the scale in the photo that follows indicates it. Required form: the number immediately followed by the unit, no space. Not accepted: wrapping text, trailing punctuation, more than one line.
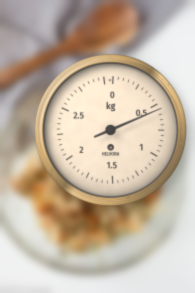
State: 0.55kg
